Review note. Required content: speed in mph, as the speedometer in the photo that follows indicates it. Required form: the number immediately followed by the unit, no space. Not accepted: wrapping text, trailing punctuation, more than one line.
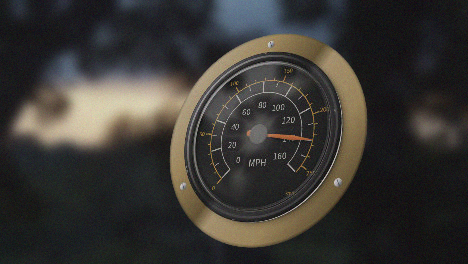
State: 140mph
